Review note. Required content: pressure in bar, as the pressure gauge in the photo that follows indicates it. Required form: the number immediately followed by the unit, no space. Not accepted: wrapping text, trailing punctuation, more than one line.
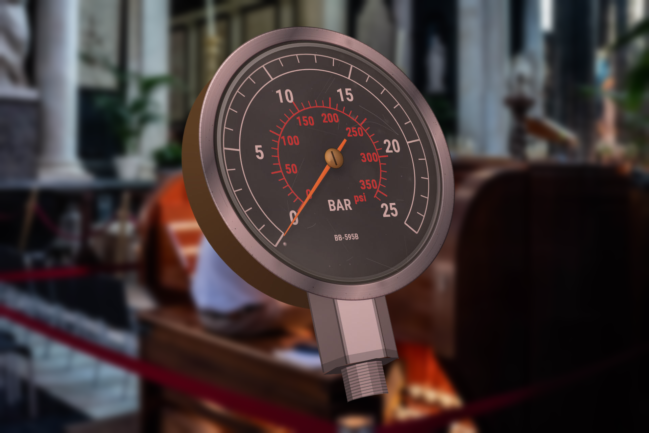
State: 0bar
